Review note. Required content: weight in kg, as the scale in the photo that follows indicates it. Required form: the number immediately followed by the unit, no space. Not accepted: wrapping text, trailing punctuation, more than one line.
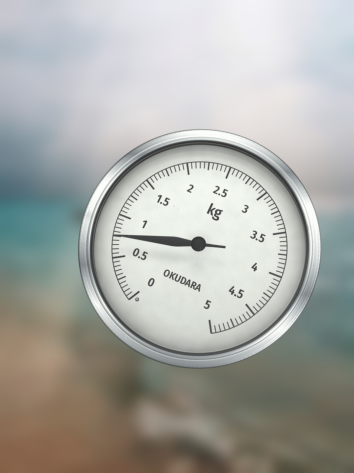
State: 0.75kg
